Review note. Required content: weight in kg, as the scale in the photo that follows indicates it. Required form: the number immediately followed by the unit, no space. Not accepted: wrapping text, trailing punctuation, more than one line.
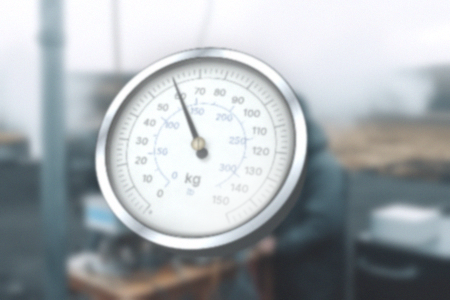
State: 60kg
